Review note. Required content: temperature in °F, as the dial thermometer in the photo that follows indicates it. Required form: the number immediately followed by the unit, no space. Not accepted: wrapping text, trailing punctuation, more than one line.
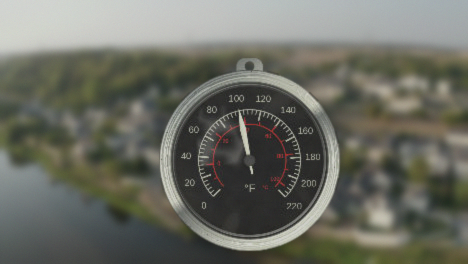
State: 100°F
